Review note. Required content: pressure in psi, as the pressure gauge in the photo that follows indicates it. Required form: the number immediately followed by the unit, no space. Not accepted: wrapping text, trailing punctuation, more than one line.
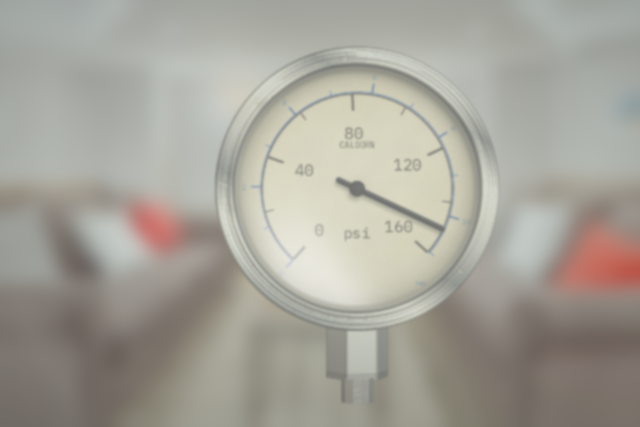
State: 150psi
